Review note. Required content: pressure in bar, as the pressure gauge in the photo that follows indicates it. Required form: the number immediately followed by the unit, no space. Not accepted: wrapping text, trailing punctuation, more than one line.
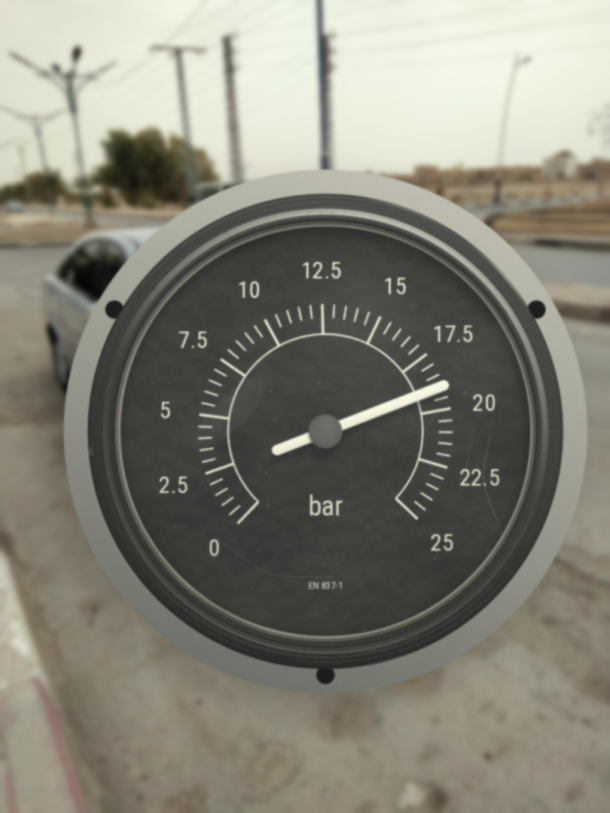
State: 19bar
